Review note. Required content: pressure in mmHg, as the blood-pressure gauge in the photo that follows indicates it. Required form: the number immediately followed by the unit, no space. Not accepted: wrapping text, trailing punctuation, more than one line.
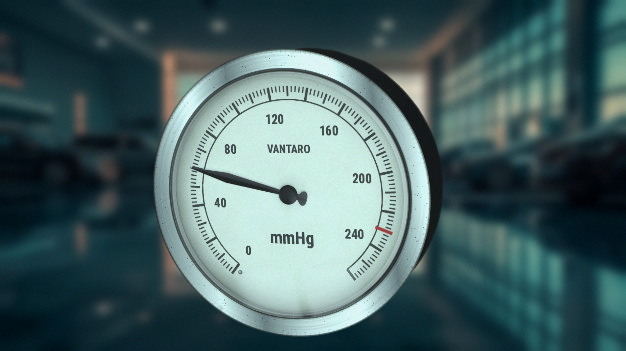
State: 60mmHg
